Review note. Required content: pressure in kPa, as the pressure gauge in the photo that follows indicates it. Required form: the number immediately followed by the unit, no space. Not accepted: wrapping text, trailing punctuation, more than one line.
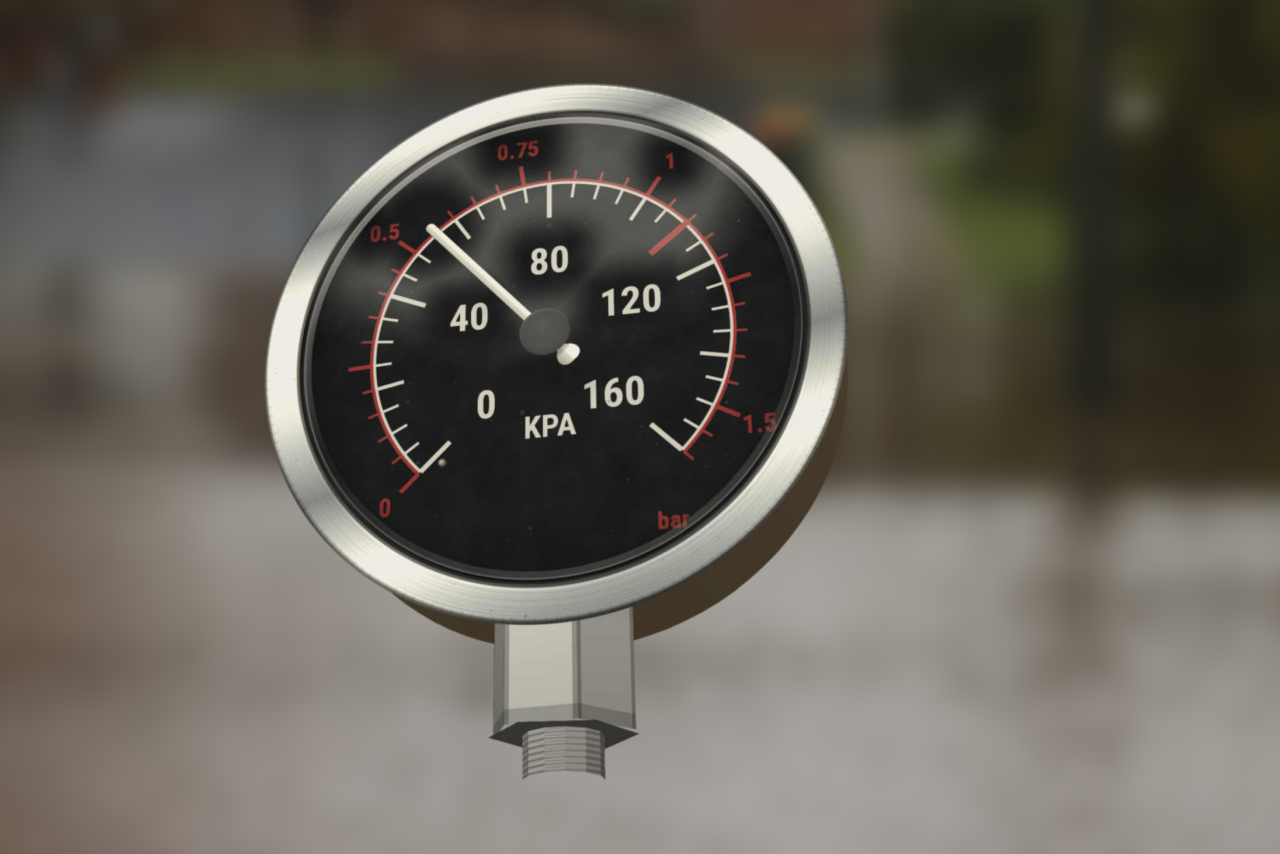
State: 55kPa
